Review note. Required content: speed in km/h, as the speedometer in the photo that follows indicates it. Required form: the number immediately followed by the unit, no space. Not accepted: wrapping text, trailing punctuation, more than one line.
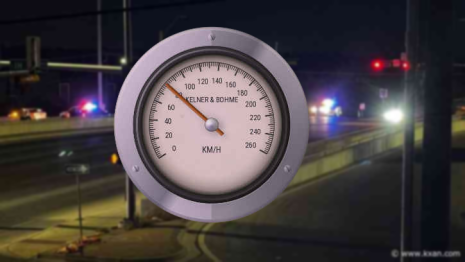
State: 80km/h
